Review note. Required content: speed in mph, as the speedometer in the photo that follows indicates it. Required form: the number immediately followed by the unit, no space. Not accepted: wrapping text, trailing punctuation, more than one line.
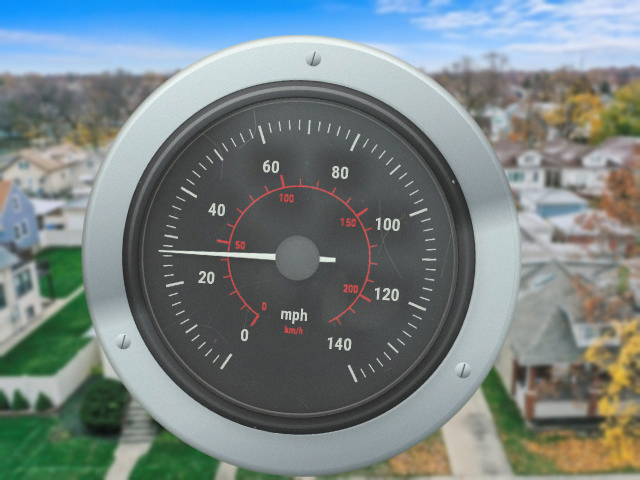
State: 27mph
